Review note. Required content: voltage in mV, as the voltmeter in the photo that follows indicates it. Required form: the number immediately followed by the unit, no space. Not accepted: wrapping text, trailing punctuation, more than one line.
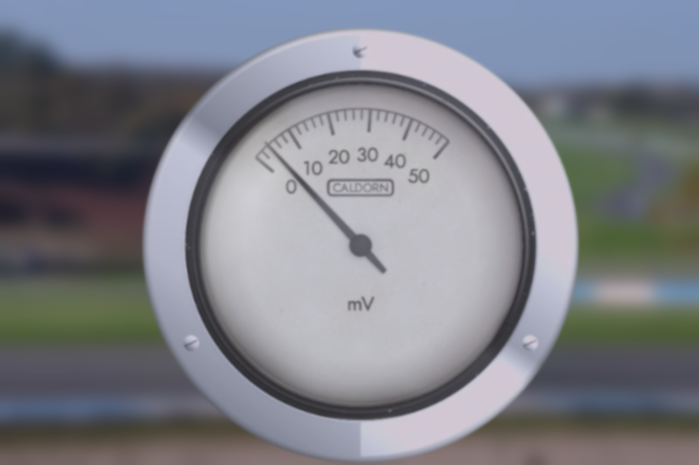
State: 4mV
